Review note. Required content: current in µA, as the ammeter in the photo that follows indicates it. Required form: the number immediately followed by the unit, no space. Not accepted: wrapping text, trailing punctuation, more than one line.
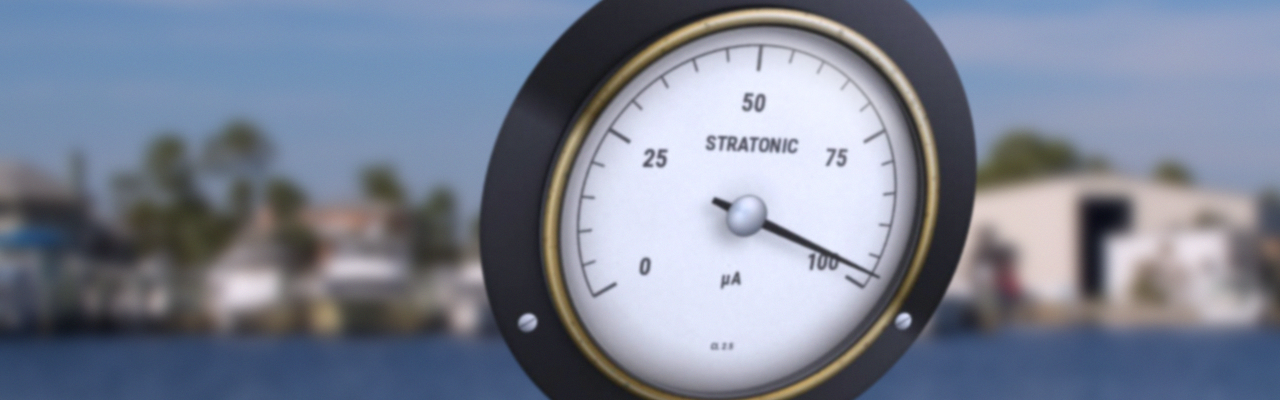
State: 97.5µA
